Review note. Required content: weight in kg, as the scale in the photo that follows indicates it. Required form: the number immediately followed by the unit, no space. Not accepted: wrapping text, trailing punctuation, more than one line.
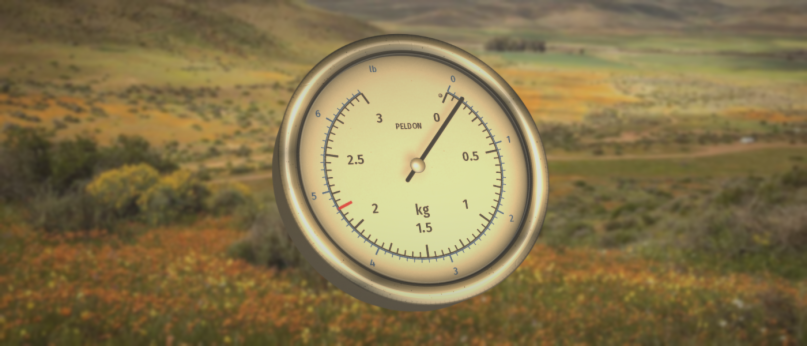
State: 0.1kg
